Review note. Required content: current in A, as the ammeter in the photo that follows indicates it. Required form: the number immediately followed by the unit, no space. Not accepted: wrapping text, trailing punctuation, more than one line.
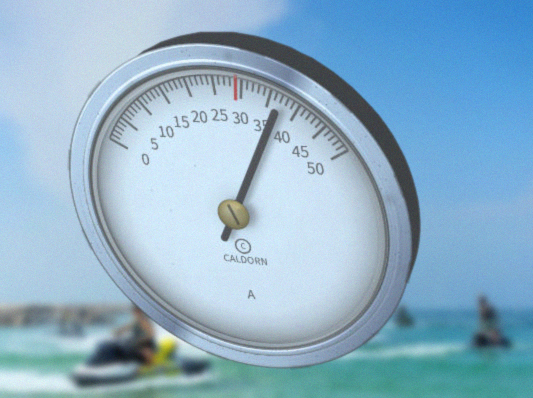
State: 37A
